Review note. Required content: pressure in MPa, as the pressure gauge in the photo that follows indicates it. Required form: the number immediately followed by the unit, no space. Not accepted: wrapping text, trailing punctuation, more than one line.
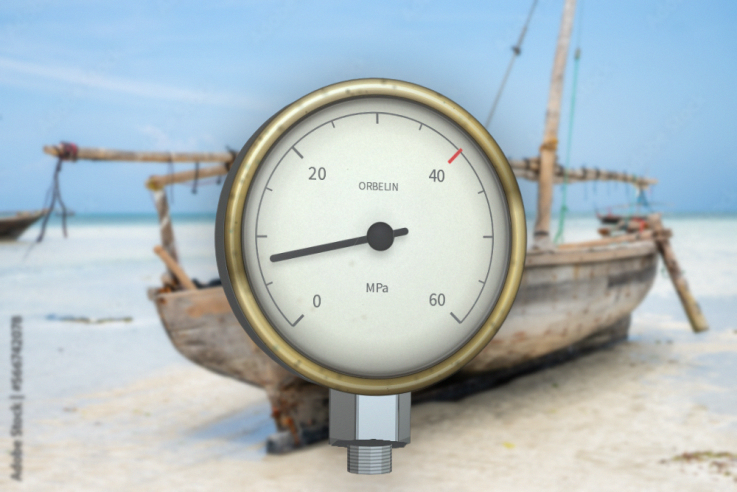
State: 7.5MPa
